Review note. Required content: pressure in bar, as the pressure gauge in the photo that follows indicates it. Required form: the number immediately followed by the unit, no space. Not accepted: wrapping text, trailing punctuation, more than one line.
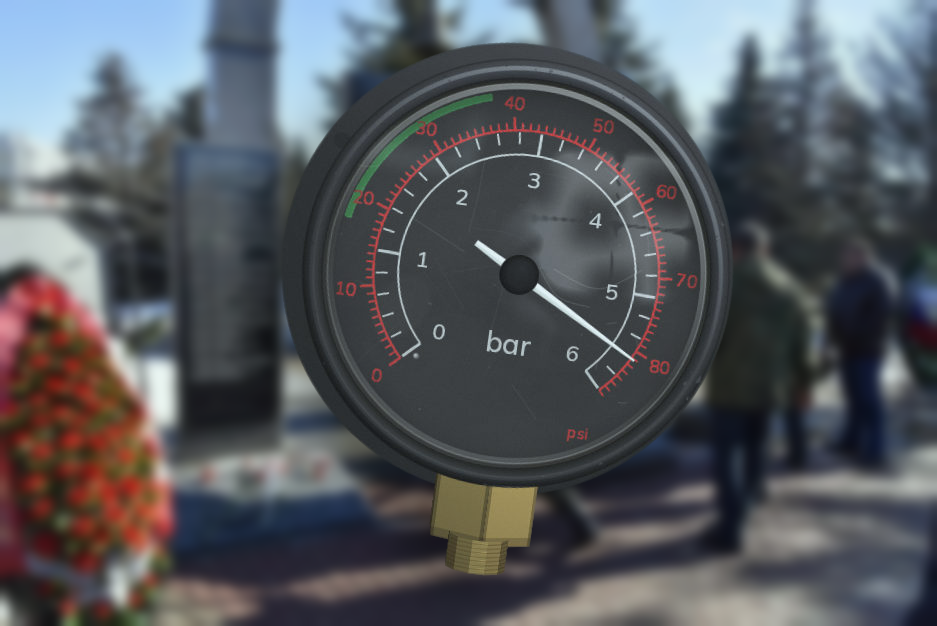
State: 5.6bar
